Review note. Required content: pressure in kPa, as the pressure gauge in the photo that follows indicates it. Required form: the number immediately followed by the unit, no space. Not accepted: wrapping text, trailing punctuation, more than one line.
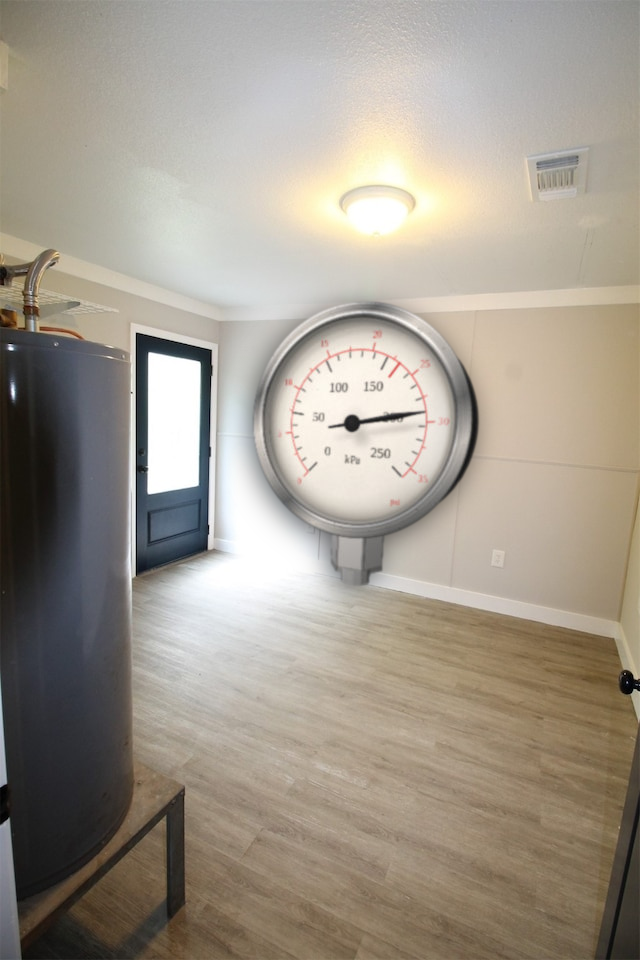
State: 200kPa
